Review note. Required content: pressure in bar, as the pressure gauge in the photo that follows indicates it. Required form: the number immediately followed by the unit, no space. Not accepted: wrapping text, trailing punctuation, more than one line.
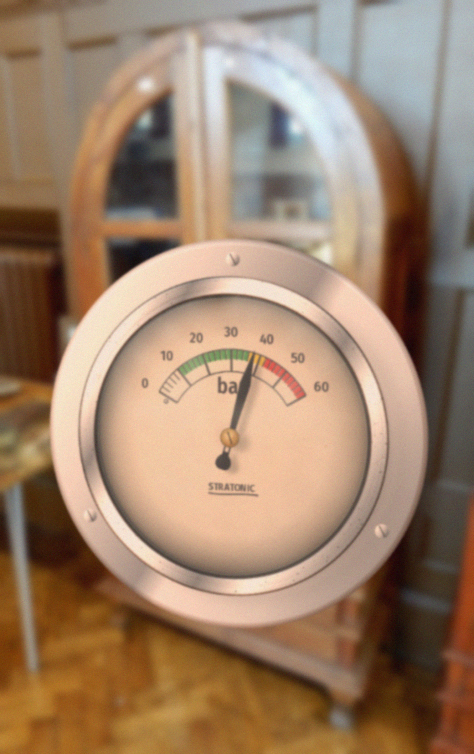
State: 38bar
